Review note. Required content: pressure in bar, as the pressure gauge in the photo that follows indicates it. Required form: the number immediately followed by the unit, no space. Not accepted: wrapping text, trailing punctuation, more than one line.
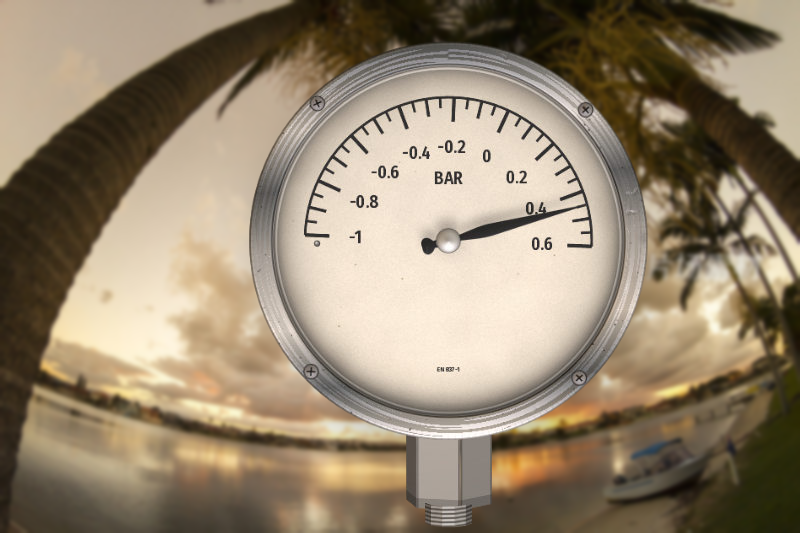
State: 0.45bar
